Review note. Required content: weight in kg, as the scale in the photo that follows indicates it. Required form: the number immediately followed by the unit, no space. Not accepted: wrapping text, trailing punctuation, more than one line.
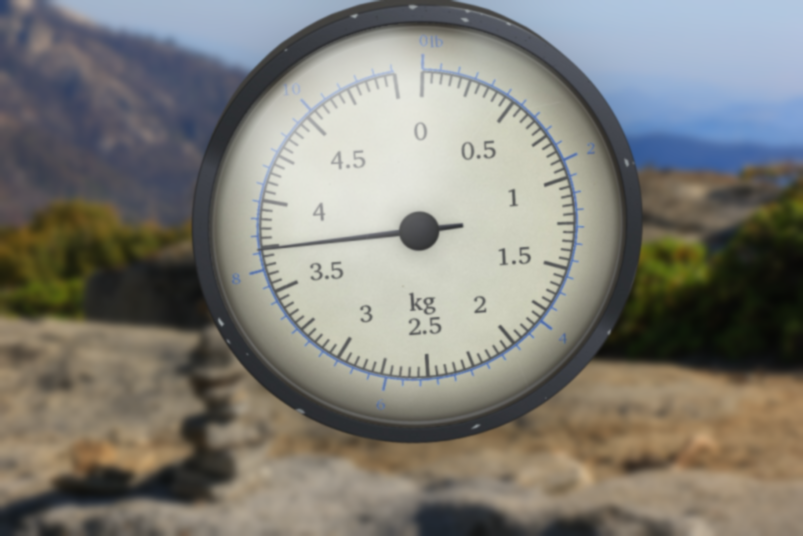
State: 3.75kg
